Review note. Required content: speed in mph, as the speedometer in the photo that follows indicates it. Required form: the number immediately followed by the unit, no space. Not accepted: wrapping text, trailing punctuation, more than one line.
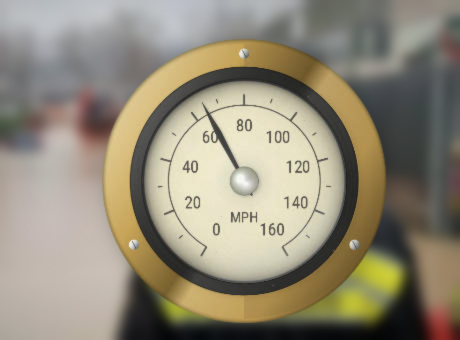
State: 65mph
